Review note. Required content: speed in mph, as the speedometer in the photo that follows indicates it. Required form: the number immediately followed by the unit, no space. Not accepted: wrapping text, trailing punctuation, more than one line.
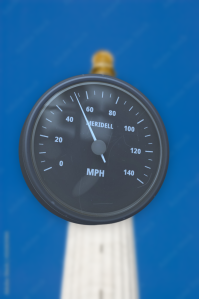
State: 52.5mph
